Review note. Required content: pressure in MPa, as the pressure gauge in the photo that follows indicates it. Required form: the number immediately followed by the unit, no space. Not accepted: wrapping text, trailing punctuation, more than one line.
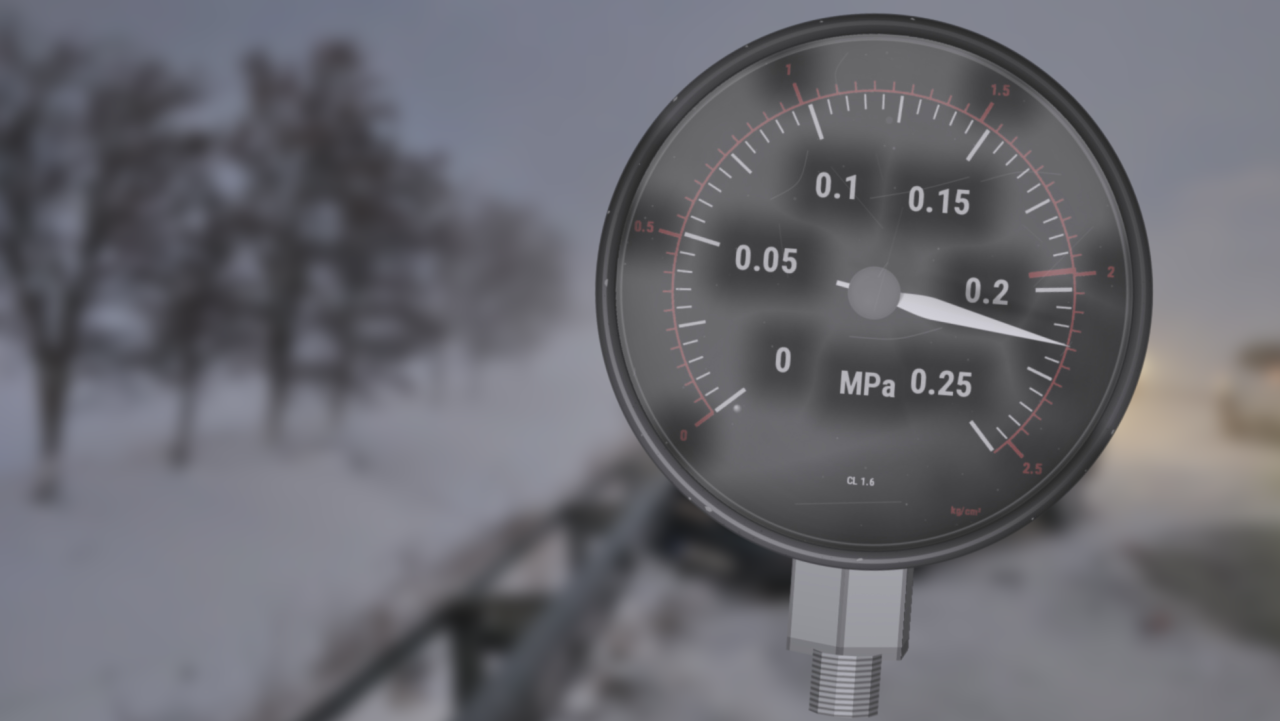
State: 0.215MPa
